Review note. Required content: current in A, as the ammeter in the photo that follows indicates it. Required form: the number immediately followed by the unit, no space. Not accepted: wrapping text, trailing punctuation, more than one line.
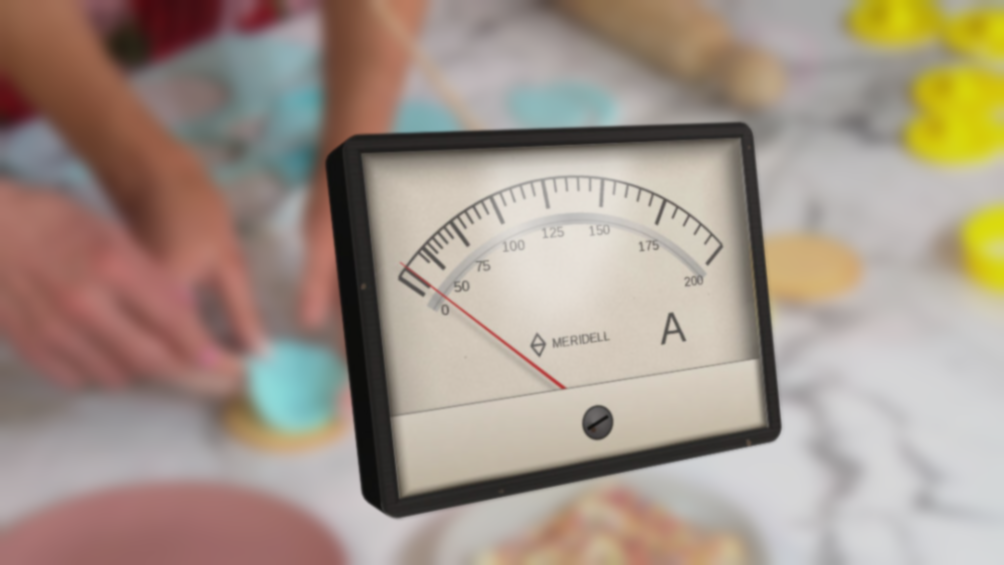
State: 25A
